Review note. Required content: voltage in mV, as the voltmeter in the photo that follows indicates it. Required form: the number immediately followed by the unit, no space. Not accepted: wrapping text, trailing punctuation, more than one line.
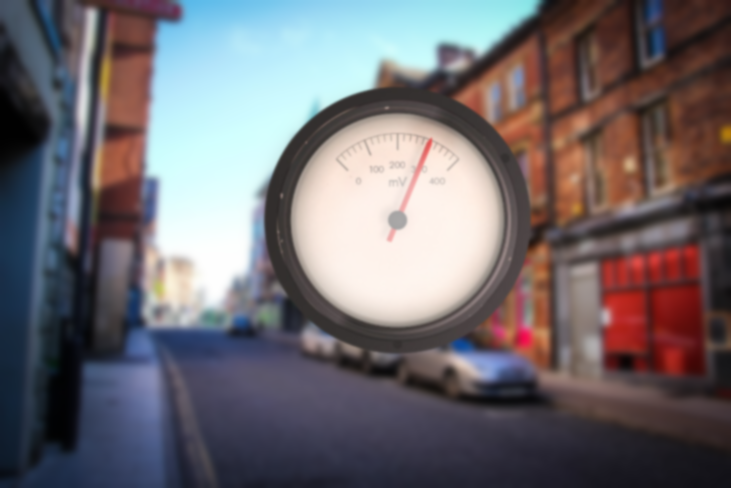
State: 300mV
